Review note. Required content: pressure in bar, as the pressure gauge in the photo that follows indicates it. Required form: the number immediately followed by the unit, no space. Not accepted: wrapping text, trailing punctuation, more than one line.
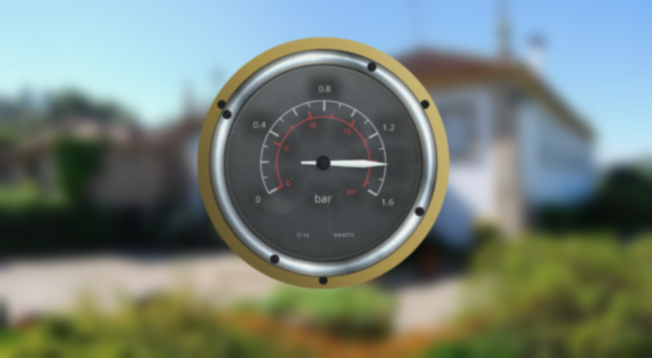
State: 1.4bar
